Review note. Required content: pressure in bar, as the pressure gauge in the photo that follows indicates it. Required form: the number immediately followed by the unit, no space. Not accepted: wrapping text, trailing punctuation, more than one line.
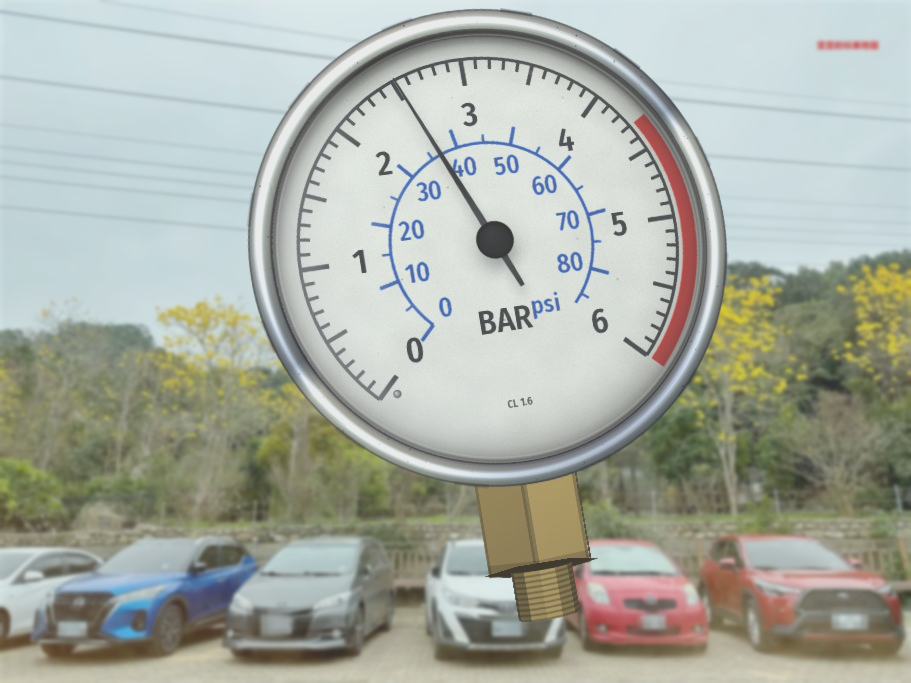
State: 2.5bar
